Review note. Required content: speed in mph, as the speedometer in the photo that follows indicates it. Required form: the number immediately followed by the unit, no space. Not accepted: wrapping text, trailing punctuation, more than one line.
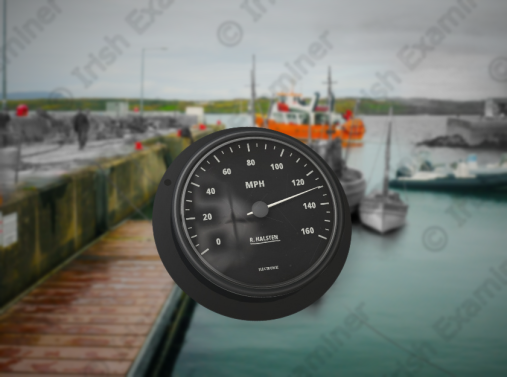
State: 130mph
